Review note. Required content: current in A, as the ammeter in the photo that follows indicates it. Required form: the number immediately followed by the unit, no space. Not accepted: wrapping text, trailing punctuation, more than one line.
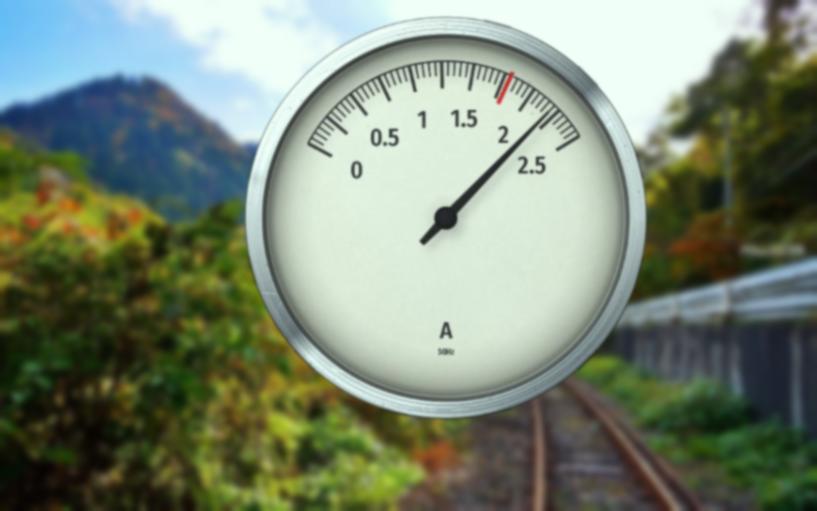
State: 2.2A
